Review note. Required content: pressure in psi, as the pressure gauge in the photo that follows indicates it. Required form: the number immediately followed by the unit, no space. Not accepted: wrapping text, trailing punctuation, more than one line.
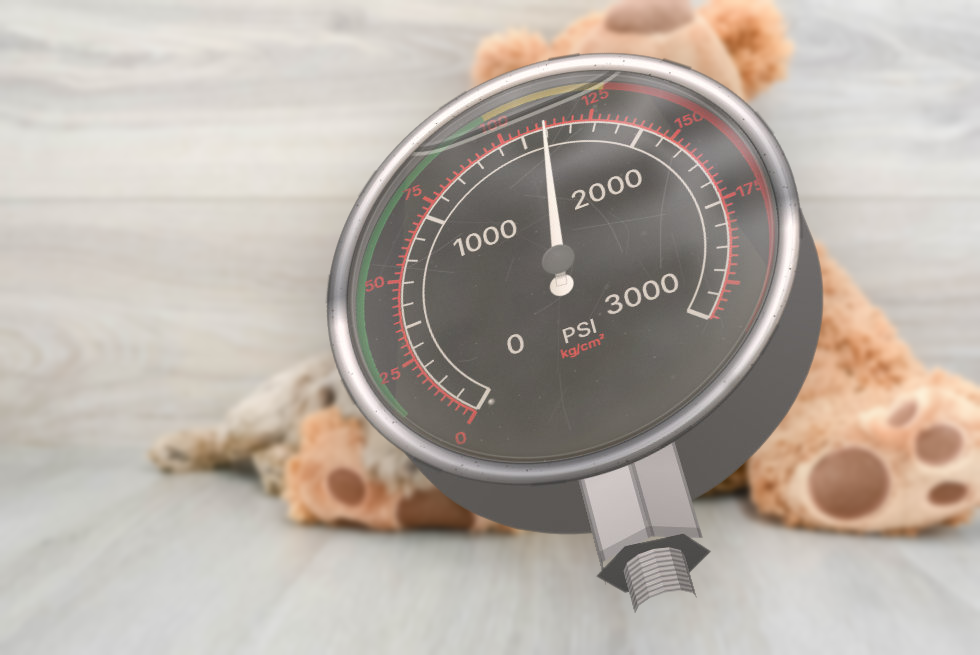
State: 1600psi
